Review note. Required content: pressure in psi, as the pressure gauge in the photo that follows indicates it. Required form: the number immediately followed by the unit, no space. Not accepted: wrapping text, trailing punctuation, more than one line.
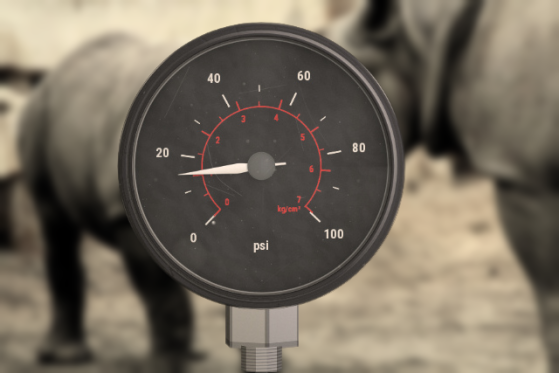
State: 15psi
